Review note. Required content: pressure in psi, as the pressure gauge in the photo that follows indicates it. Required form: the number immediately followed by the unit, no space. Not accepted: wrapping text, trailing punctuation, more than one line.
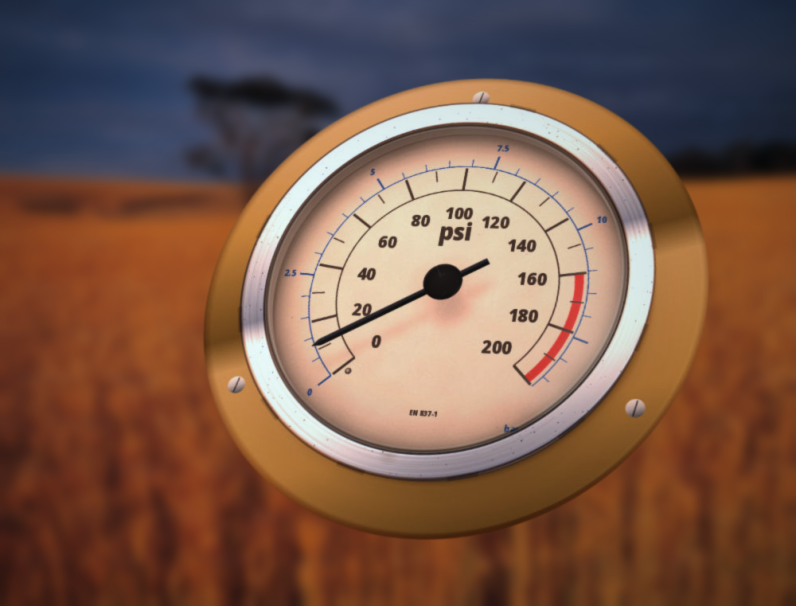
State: 10psi
